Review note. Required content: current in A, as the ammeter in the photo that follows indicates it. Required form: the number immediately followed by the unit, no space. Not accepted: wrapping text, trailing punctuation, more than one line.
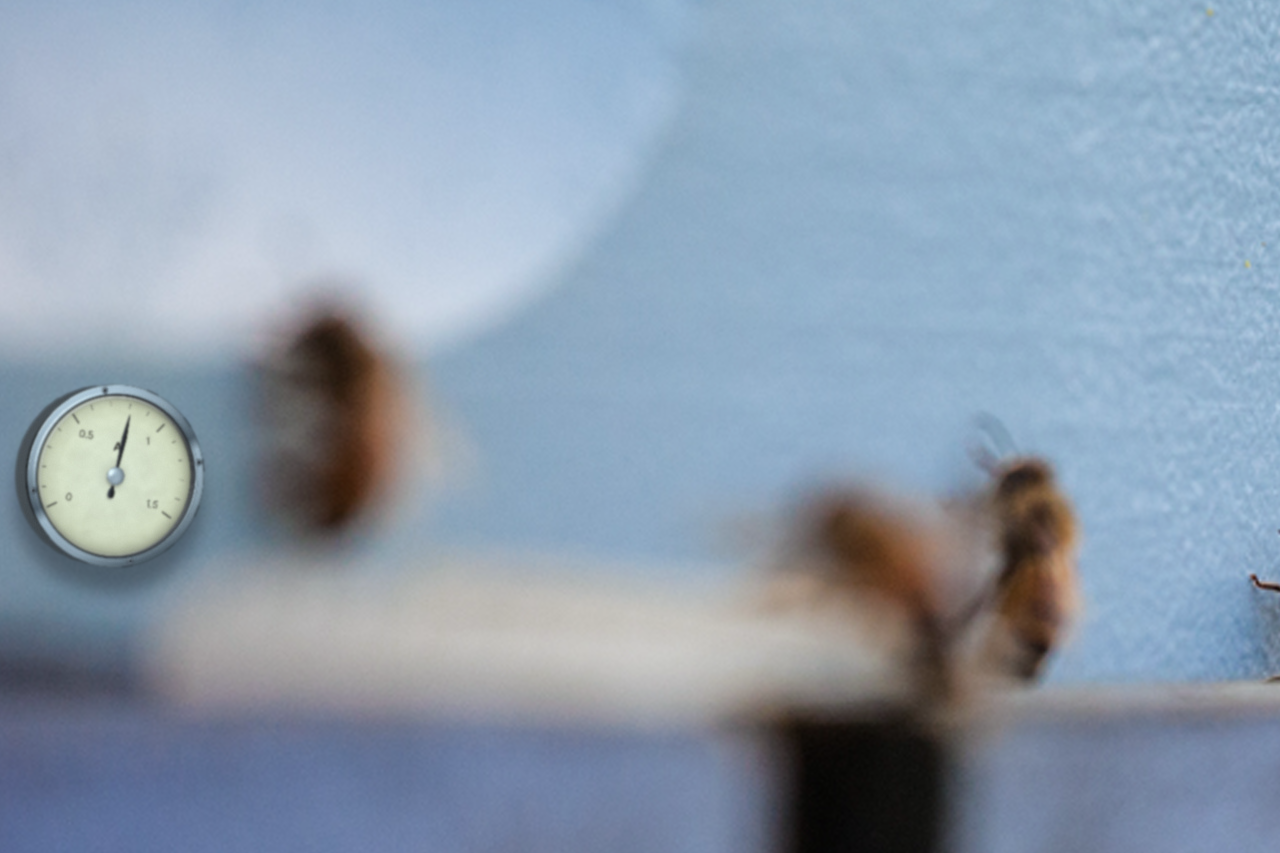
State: 0.8A
